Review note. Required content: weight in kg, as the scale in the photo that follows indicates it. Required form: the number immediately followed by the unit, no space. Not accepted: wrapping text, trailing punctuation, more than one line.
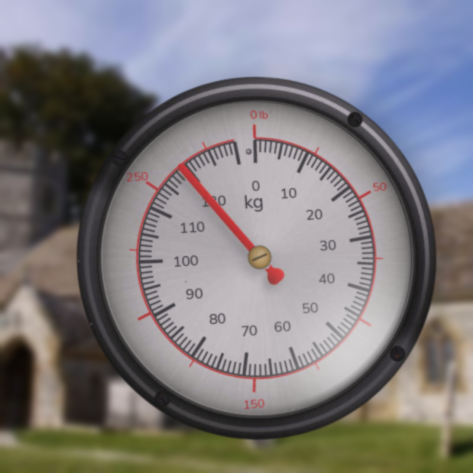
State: 119kg
